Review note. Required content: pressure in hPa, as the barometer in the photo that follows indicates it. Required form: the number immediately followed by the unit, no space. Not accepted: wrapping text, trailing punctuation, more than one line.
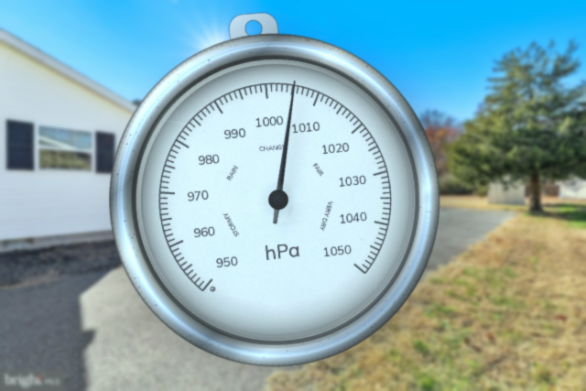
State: 1005hPa
